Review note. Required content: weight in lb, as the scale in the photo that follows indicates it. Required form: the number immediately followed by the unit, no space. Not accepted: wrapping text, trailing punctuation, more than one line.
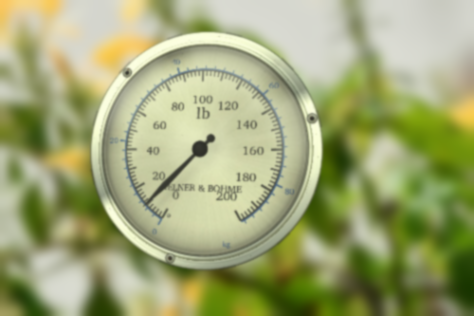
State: 10lb
